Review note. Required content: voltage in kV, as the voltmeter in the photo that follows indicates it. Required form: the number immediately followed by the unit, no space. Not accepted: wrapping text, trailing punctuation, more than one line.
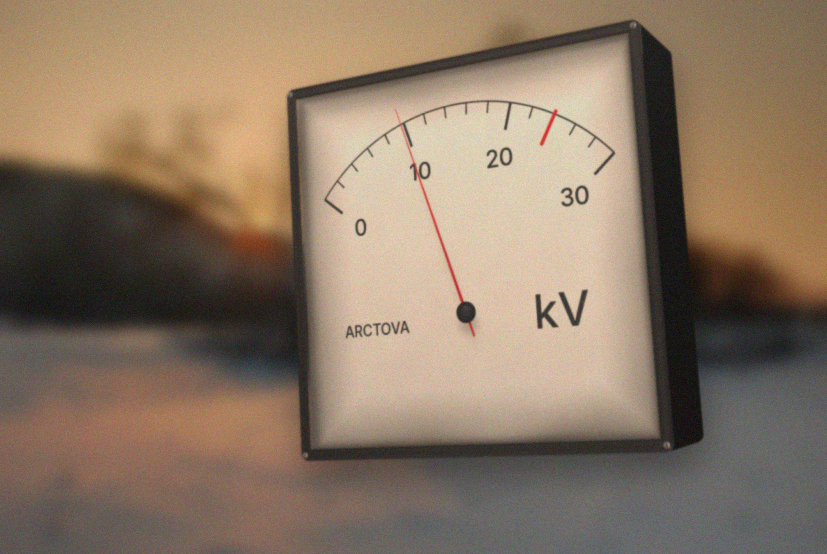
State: 10kV
